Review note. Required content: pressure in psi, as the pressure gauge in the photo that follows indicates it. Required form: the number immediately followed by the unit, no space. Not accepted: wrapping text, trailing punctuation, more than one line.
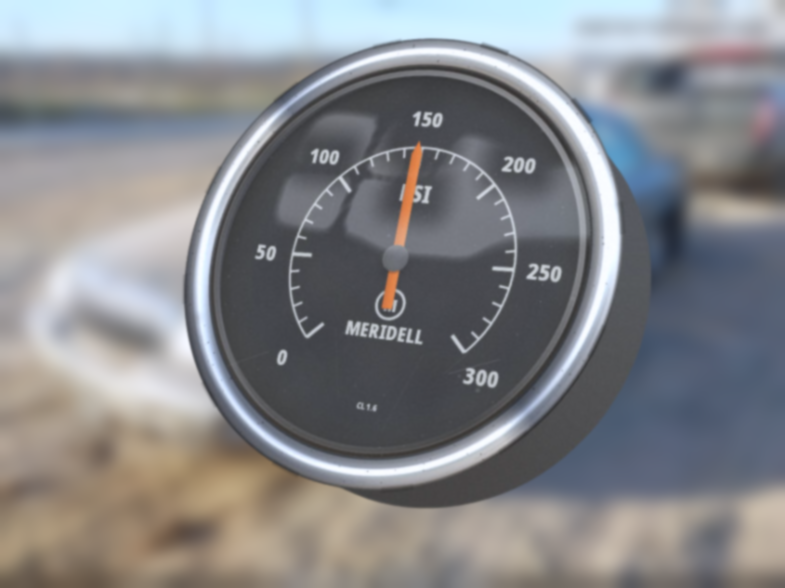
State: 150psi
